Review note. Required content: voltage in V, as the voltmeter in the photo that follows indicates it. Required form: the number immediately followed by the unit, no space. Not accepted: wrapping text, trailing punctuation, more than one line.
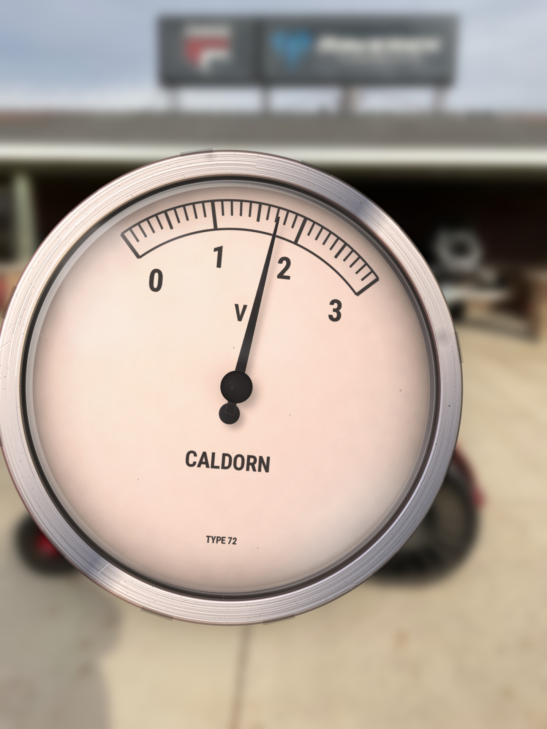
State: 1.7V
